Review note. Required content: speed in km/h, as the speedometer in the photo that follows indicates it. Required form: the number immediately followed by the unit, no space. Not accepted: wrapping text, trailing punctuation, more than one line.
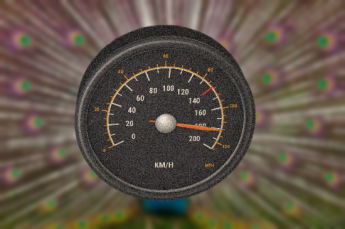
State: 180km/h
